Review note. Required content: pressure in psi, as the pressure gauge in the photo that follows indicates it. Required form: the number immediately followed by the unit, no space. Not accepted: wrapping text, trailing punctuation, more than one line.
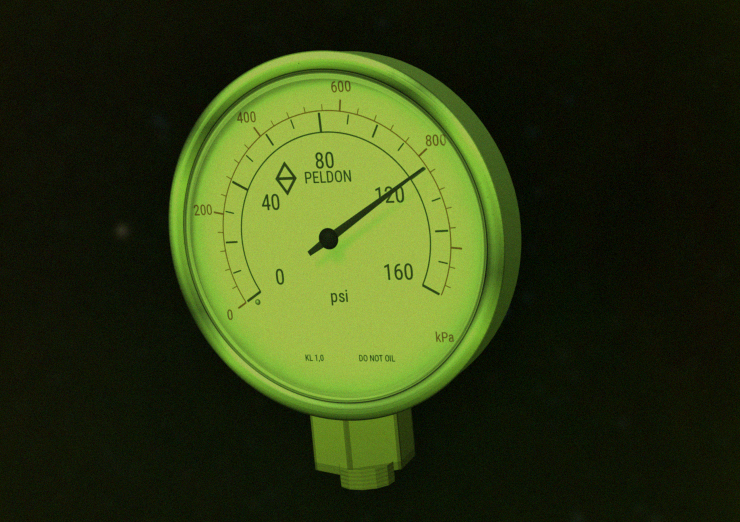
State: 120psi
